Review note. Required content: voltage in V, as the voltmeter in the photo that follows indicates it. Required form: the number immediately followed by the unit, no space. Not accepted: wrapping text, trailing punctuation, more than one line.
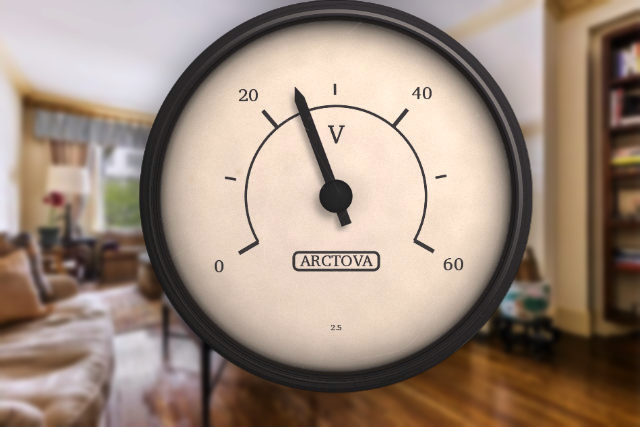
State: 25V
